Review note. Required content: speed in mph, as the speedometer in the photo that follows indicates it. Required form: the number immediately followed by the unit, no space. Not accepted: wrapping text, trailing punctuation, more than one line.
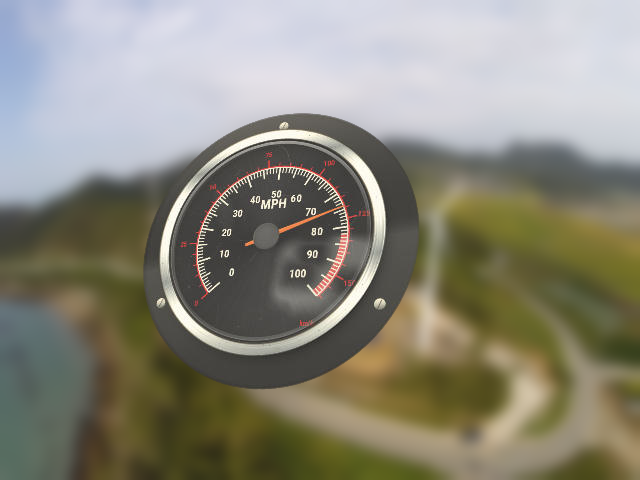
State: 75mph
